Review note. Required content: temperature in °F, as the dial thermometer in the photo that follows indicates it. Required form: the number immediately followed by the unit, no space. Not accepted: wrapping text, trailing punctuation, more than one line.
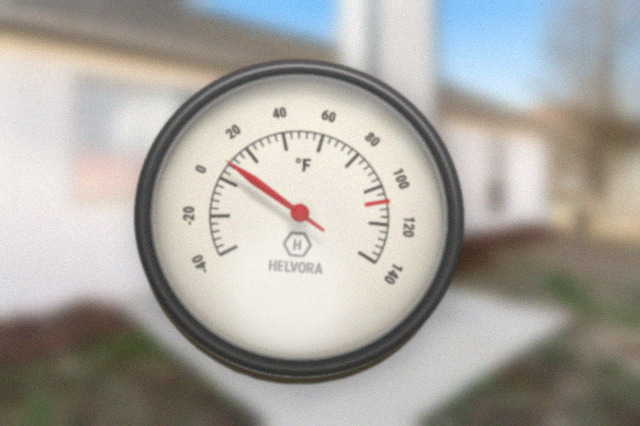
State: 8°F
